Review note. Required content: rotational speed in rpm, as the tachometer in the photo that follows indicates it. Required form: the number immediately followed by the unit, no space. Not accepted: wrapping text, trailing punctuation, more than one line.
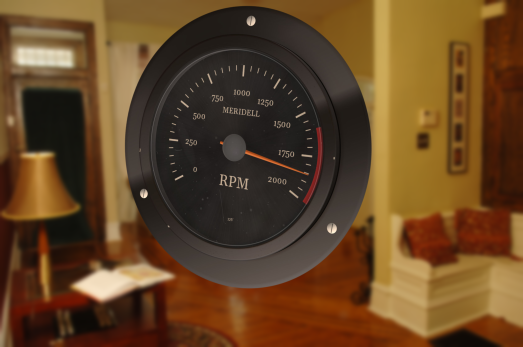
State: 1850rpm
